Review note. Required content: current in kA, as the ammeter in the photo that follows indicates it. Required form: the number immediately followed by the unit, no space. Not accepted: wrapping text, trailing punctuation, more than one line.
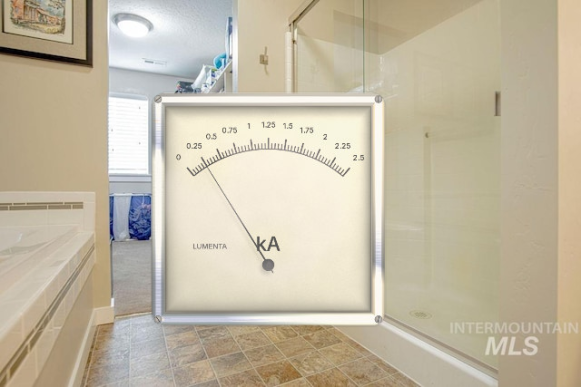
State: 0.25kA
